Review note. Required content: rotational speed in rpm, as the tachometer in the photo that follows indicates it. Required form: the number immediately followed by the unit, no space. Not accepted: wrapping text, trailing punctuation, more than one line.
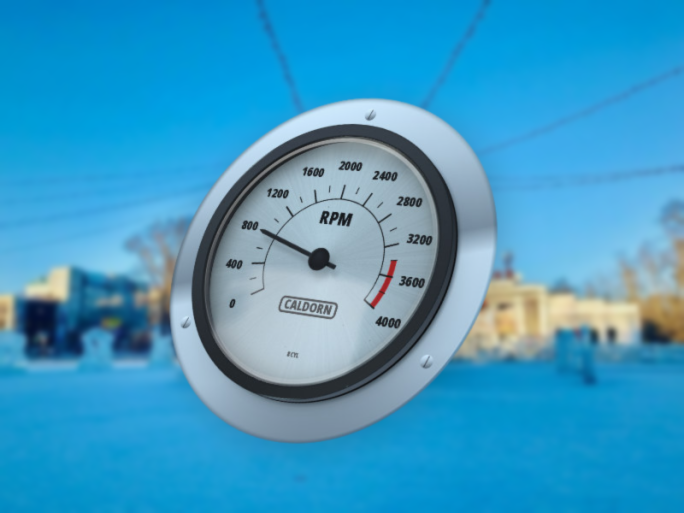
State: 800rpm
